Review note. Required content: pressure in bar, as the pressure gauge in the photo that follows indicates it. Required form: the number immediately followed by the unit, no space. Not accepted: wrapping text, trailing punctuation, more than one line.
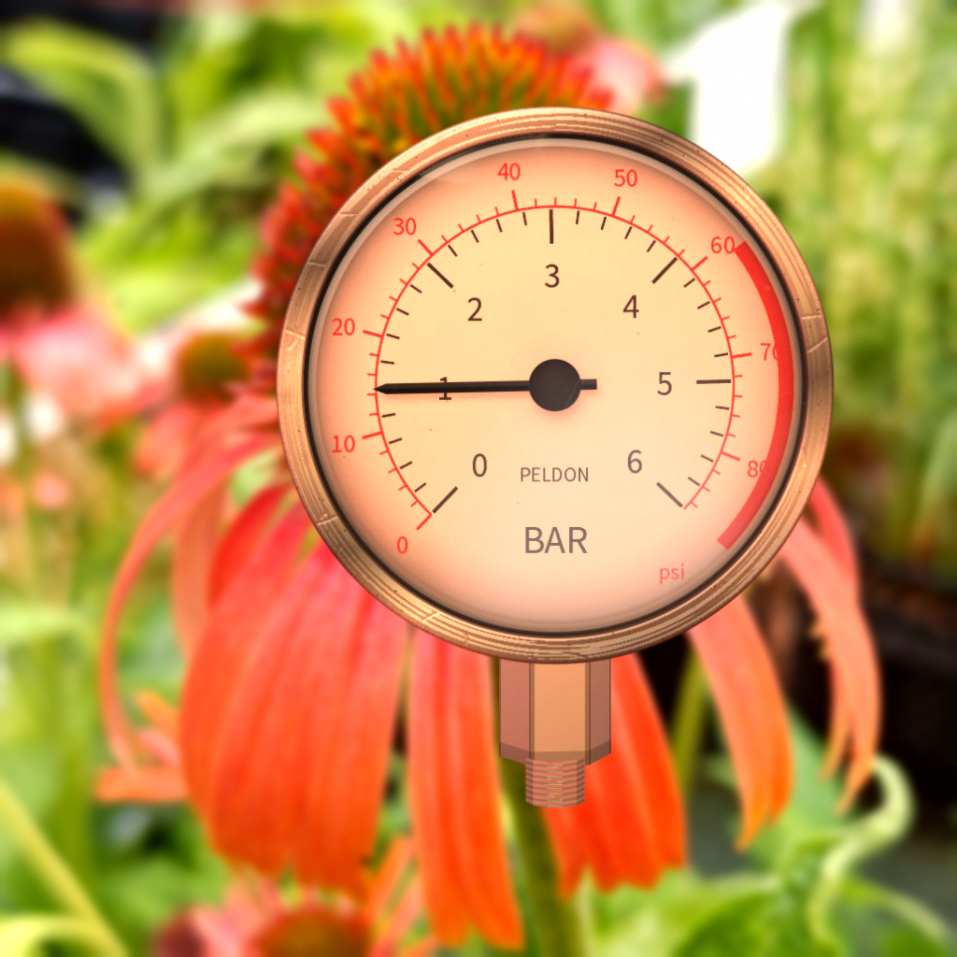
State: 1bar
